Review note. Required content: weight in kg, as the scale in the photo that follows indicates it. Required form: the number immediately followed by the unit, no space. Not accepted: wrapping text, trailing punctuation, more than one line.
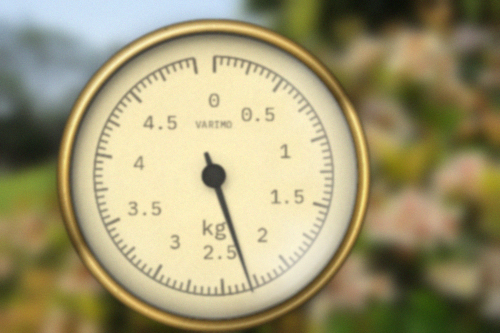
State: 2.3kg
